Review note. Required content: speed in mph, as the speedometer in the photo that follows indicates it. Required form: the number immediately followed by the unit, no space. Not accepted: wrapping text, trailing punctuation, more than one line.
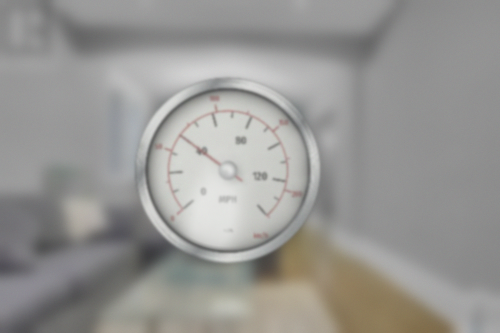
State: 40mph
